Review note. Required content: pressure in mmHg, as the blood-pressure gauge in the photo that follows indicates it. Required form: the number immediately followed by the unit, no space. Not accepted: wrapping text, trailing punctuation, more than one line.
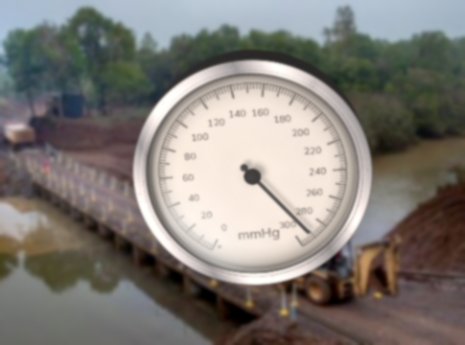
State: 290mmHg
